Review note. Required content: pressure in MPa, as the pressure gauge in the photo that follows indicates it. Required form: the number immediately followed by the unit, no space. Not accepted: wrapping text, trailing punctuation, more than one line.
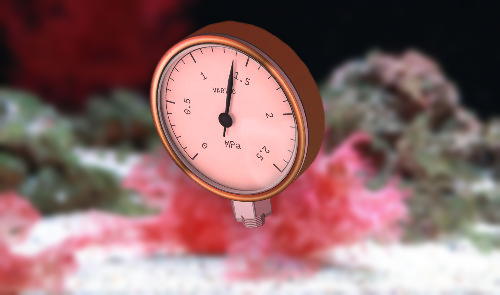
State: 1.4MPa
